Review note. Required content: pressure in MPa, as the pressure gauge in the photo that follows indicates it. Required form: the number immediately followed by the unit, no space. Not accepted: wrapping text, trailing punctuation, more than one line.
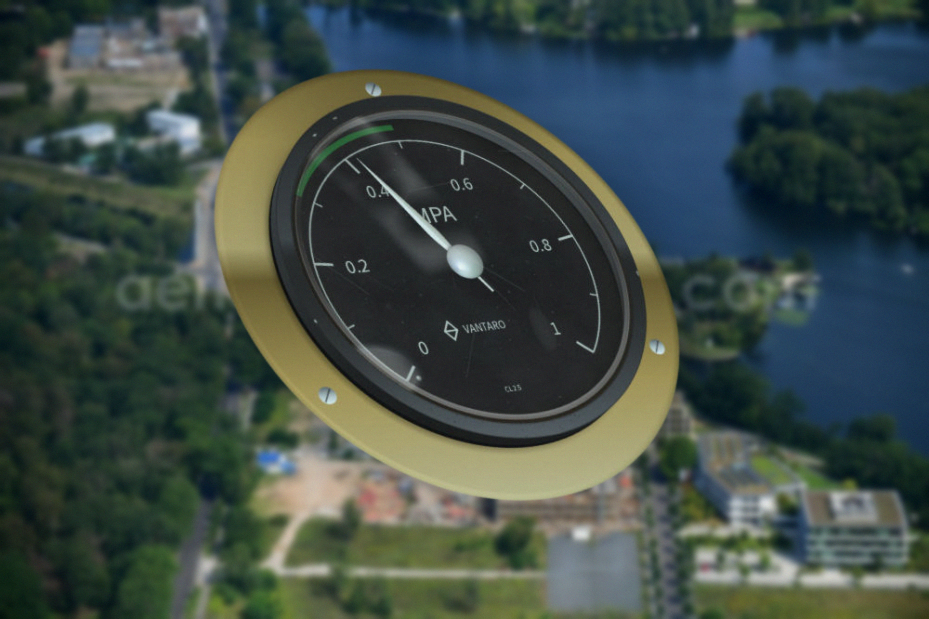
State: 0.4MPa
